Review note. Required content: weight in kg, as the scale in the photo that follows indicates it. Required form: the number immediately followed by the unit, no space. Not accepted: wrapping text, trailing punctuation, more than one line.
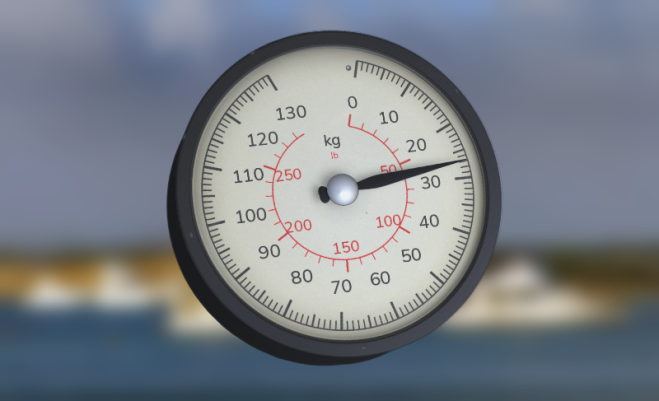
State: 27kg
